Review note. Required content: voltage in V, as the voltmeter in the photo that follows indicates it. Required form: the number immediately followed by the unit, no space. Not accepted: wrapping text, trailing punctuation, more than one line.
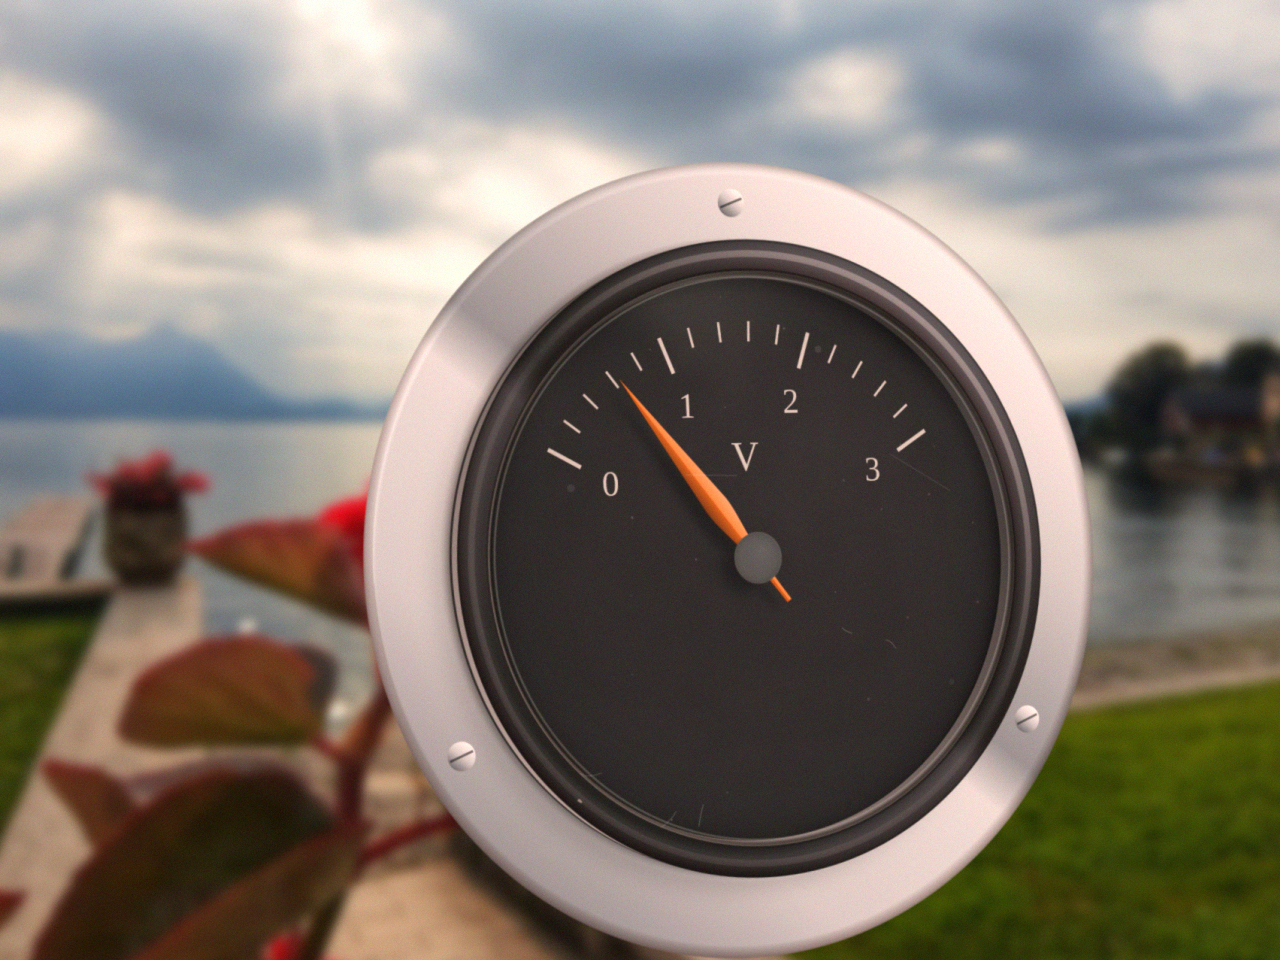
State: 0.6V
